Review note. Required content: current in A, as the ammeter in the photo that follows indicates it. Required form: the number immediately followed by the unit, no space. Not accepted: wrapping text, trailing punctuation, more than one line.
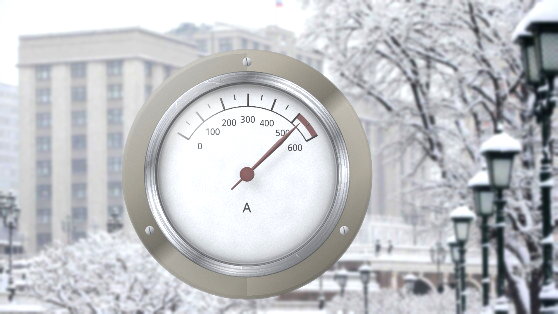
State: 525A
